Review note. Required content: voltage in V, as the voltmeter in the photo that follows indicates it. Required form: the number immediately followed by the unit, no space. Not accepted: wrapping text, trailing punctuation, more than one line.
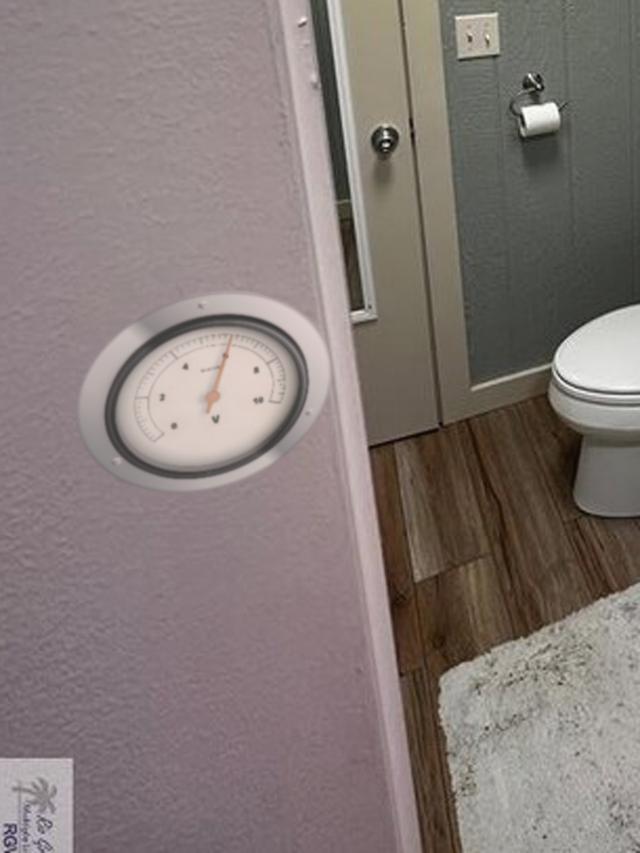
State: 6V
